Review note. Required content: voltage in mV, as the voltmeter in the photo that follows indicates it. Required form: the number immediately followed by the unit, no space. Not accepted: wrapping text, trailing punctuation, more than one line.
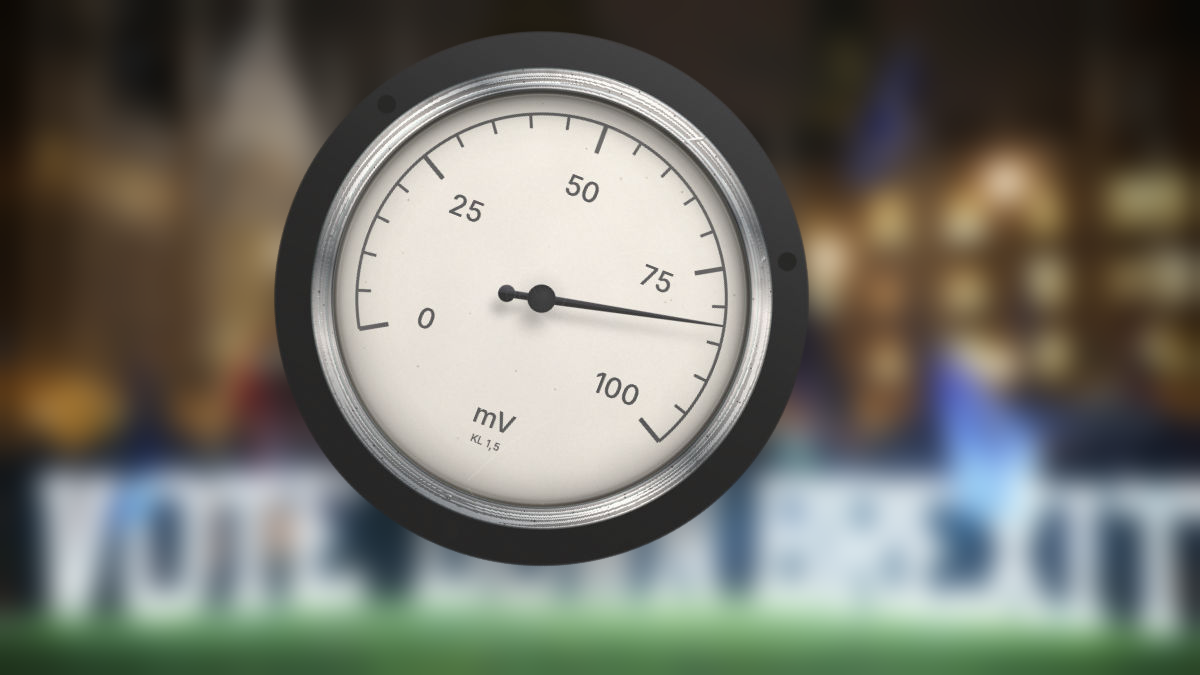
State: 82.5mV
